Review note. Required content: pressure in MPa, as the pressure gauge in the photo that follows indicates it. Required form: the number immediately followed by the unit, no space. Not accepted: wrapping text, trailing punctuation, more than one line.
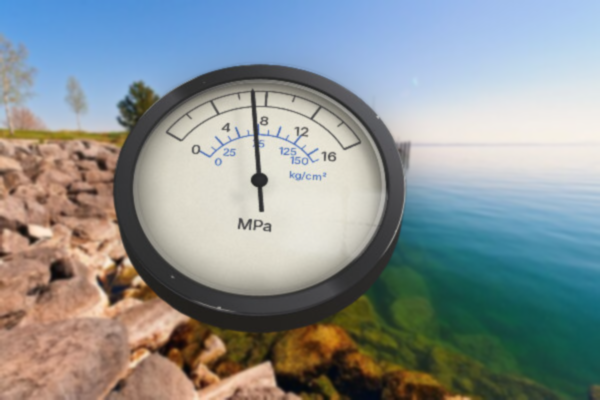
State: 7MPa
